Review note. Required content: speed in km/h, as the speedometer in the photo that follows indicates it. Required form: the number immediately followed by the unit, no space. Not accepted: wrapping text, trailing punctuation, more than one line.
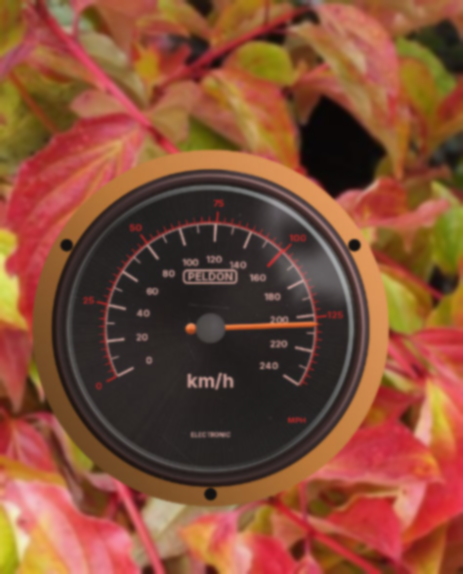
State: 205km/h
